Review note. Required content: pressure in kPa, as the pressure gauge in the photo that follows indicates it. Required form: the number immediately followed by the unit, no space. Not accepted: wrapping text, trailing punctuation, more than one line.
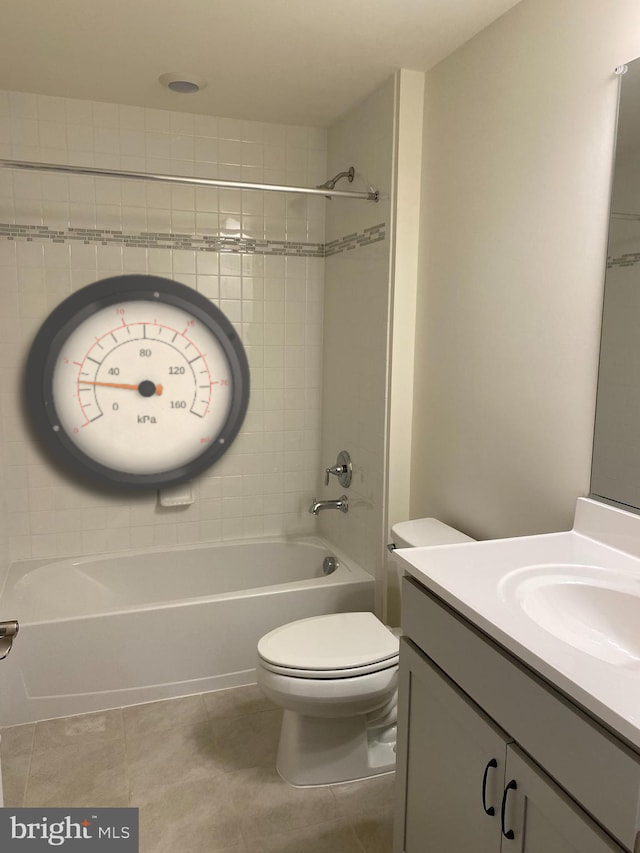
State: 25kPa
